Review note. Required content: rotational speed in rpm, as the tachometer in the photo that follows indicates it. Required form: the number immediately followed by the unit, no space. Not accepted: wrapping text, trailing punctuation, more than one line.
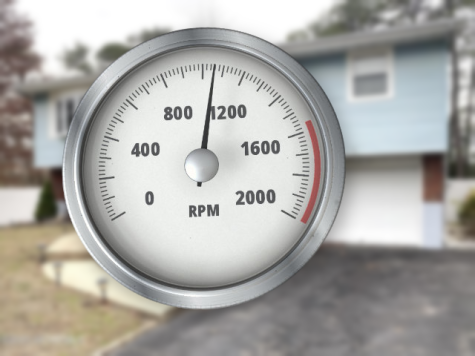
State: 1060rpm
